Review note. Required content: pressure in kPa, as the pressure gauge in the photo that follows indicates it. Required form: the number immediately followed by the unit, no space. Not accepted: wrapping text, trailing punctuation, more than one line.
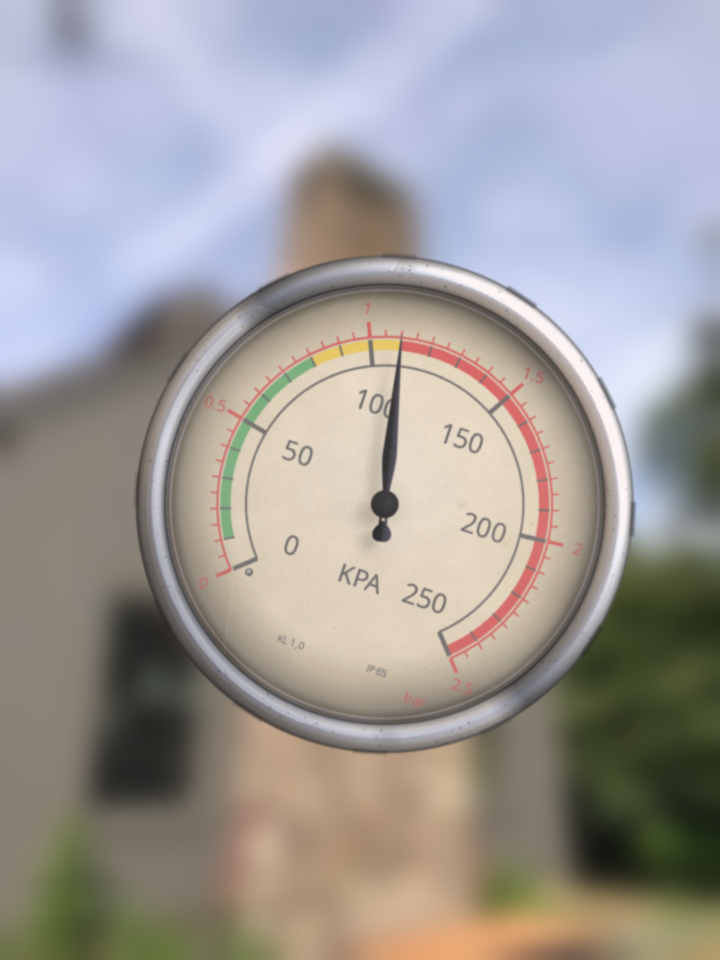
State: 110kPa
